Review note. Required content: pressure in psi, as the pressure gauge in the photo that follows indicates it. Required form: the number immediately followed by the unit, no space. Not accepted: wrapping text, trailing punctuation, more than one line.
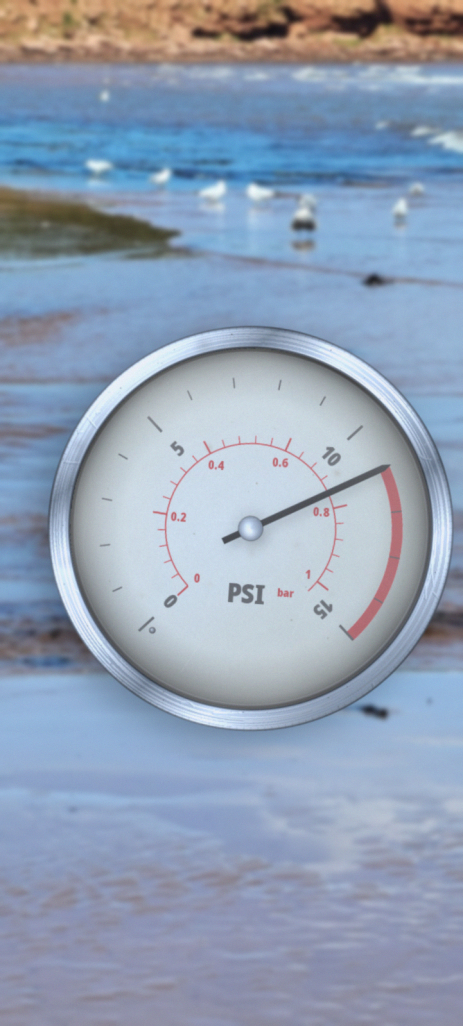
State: 11psi
